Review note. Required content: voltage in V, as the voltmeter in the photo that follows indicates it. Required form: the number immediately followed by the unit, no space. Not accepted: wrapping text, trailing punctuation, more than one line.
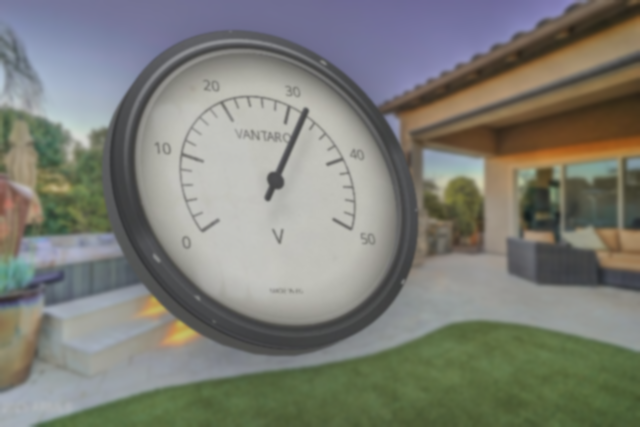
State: 32V
